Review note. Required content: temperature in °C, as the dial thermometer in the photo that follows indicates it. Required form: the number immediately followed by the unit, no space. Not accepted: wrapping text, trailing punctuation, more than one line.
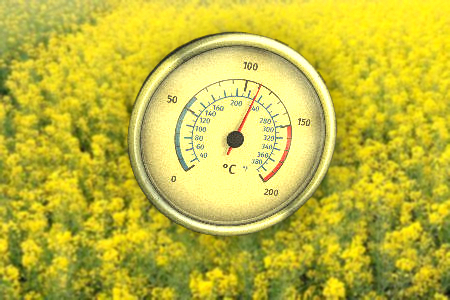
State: 110°C
